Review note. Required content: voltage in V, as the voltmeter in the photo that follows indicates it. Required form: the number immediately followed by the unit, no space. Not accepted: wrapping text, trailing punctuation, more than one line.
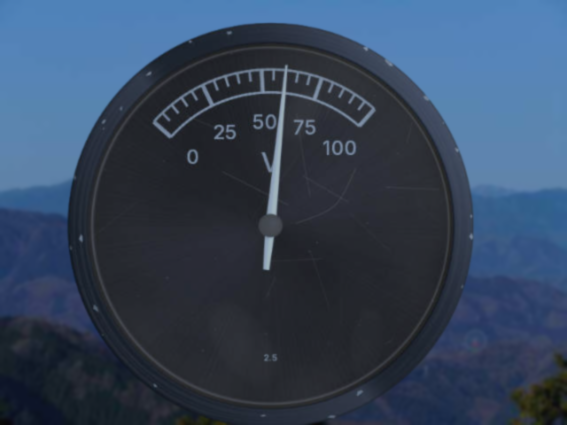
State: 60V
